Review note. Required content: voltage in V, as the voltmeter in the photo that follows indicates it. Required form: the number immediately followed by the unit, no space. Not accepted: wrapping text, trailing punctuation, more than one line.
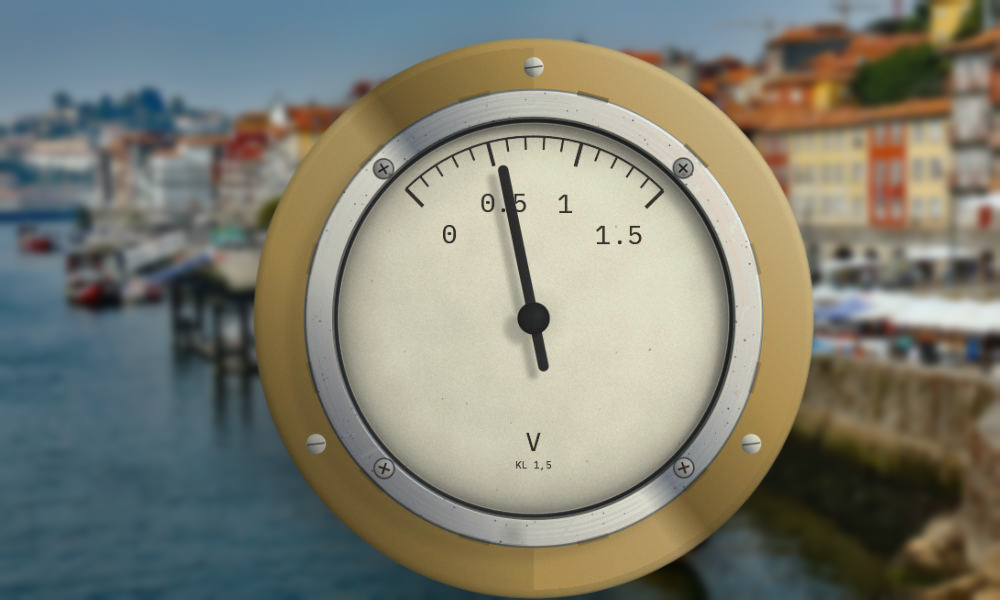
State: 0.55V
